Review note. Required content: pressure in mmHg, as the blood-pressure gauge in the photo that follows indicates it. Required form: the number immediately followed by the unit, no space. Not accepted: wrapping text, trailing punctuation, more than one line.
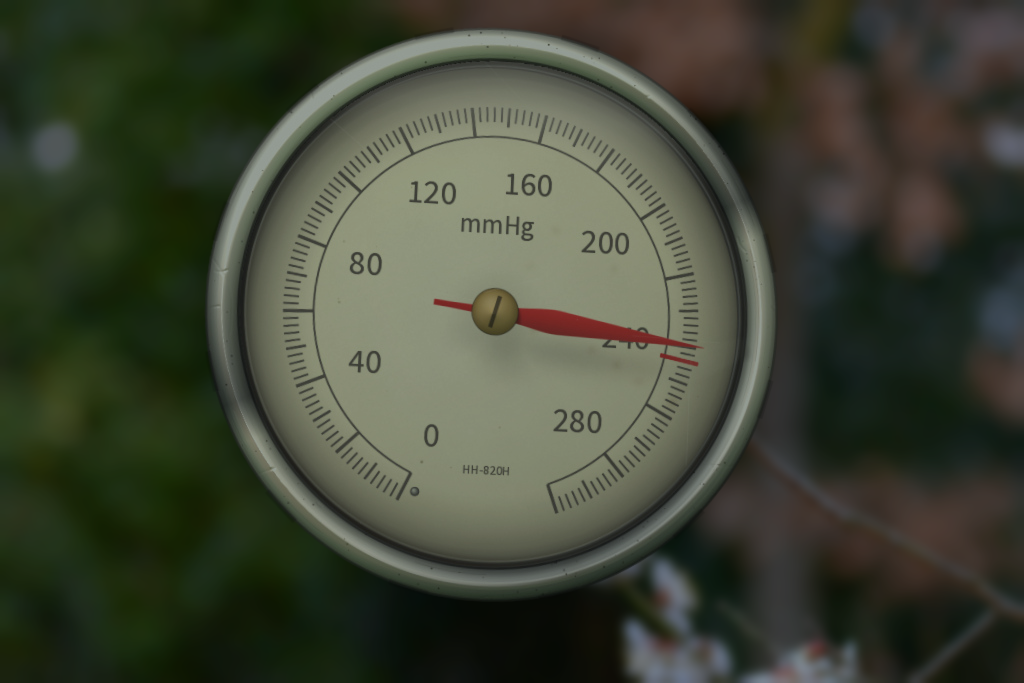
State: 240mmHg
